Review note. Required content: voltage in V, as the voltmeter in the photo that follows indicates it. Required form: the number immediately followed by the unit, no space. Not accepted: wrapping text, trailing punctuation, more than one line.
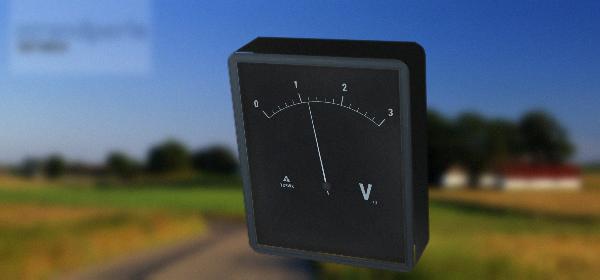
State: 1.2V
